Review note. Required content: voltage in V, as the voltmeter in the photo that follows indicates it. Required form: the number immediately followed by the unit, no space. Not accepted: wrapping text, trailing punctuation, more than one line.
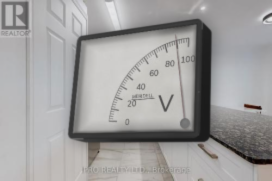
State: 90V
